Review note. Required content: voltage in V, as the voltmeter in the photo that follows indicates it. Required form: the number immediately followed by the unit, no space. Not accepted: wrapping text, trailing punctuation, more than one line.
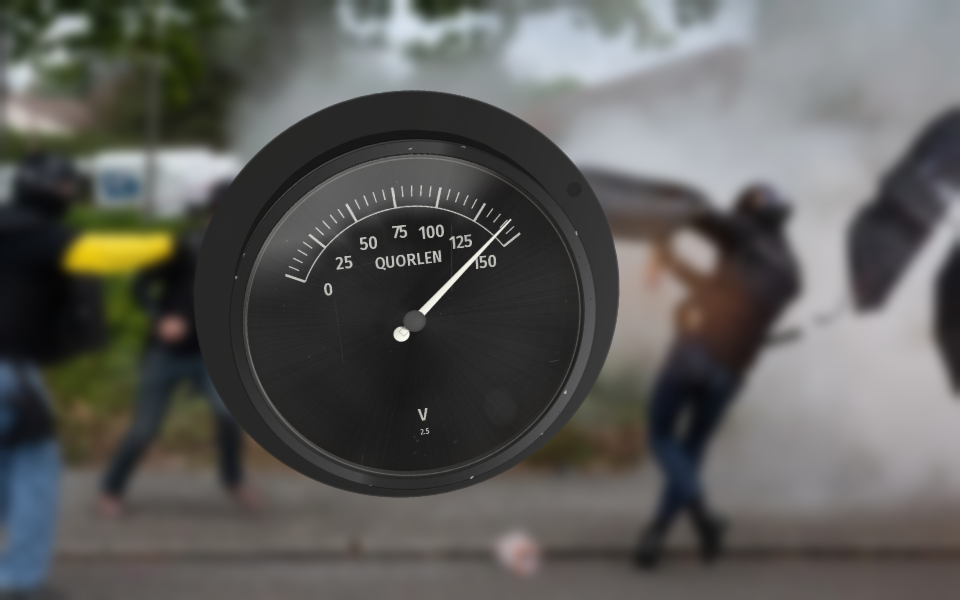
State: 140V
